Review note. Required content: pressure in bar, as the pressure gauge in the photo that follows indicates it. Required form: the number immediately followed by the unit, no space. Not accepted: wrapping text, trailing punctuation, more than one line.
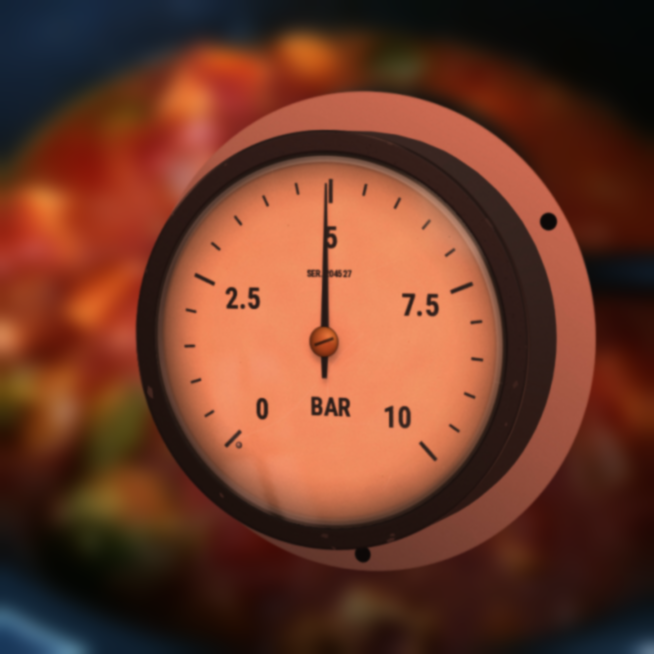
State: 5bar
